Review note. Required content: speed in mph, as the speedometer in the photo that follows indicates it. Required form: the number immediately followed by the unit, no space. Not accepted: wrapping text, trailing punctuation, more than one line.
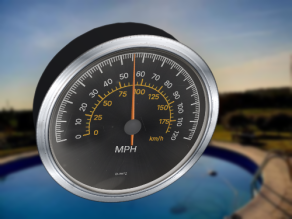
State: 55mph
